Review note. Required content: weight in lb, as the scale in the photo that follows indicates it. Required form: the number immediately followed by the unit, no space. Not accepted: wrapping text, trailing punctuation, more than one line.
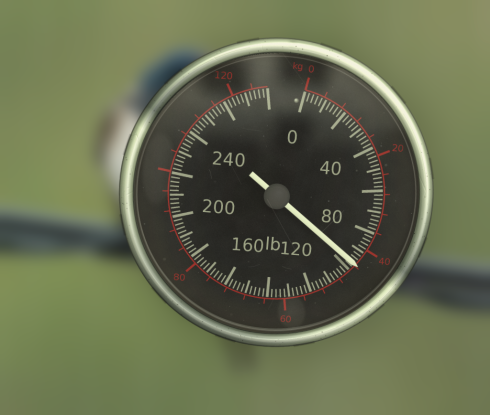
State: 96lb
